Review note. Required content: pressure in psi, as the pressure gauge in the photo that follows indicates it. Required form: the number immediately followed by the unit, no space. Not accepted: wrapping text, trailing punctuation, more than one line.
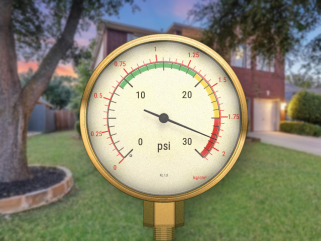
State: 27.5psi
